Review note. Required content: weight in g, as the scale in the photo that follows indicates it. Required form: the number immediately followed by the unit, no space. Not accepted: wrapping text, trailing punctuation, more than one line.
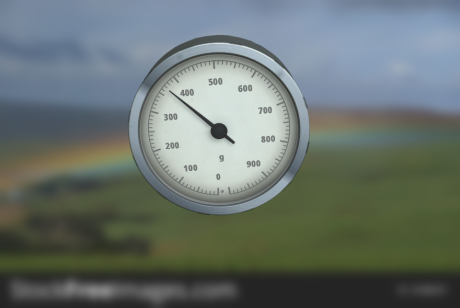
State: 370g
